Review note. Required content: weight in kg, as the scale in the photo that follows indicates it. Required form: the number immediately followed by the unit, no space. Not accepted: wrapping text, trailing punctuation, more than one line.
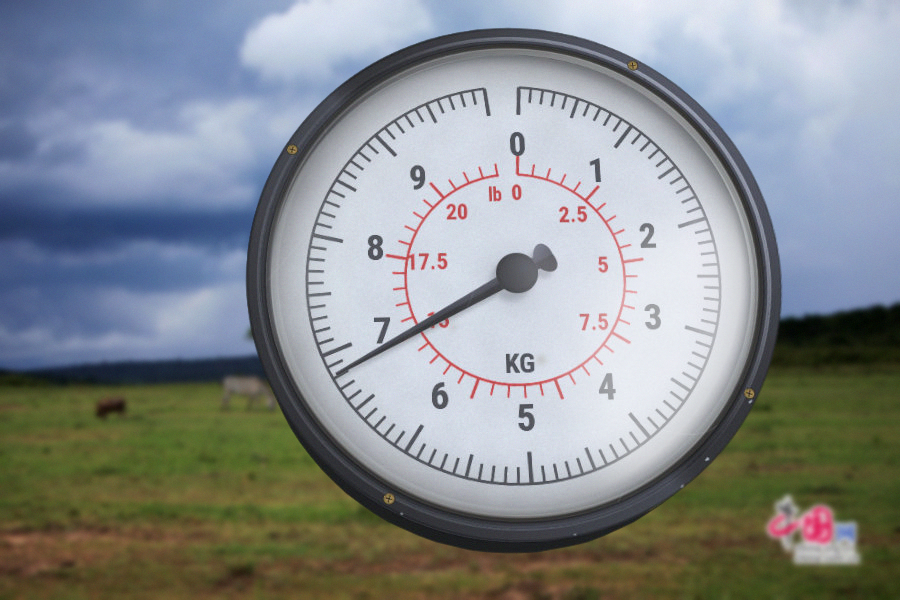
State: 6.8kg
